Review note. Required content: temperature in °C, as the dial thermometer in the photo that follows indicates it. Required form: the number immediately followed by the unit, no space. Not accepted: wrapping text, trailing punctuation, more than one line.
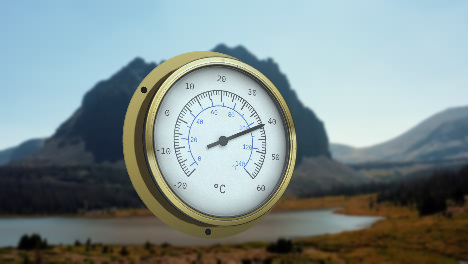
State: 40°C
